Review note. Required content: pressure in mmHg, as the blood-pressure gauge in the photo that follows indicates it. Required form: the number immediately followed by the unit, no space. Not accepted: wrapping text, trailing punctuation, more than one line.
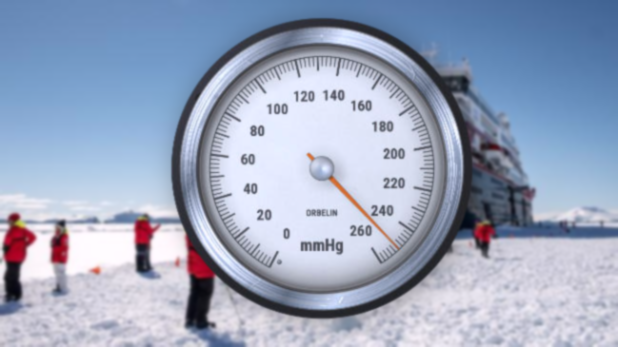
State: 250mmHg
